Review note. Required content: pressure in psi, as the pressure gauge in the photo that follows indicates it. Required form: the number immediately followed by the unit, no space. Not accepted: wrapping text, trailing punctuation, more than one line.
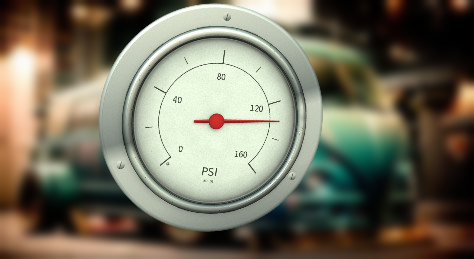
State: 130psi
